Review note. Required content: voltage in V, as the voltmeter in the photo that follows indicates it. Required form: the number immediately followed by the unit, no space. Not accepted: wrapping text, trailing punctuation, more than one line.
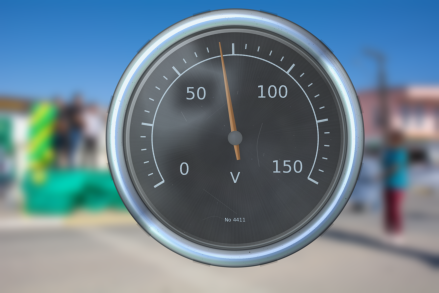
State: 70V
